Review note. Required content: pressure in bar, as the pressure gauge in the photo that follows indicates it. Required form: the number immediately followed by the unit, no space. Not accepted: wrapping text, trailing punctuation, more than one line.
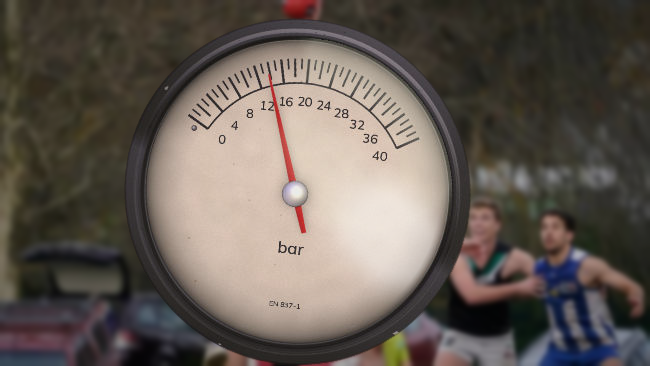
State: 14bar
